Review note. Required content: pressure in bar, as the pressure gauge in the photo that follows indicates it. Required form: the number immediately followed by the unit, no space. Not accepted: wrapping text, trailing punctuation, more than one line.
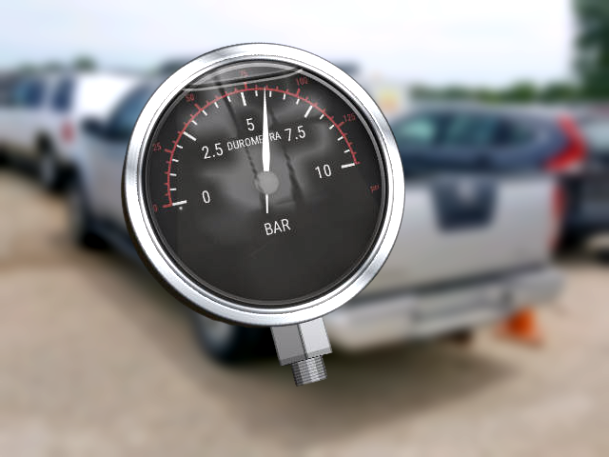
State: 5.75bar
